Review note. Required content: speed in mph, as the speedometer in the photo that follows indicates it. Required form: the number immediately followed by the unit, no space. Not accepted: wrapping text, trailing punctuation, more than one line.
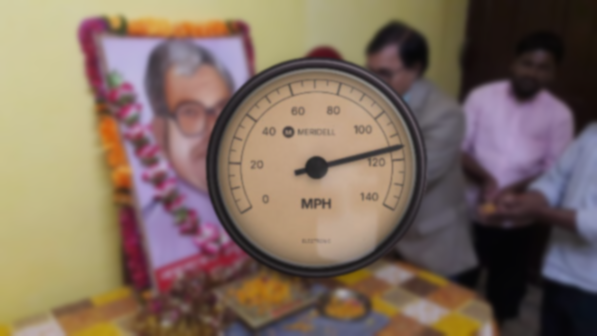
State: 115mph
